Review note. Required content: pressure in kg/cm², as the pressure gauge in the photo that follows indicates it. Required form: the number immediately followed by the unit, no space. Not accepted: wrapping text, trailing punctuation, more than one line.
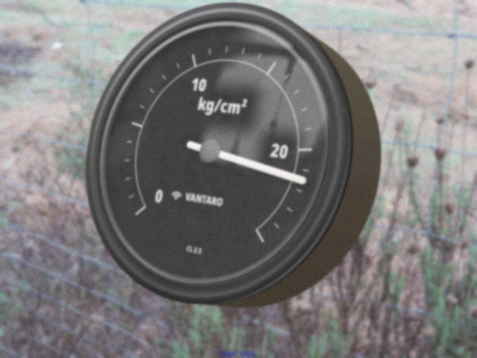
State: 21.5kg/cm²
